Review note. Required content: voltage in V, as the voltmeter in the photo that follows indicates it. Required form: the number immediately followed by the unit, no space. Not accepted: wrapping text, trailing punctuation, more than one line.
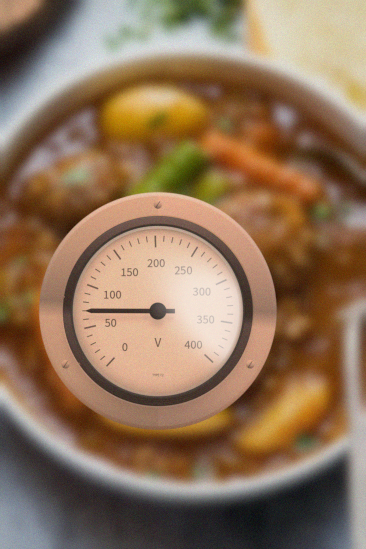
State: 70V
